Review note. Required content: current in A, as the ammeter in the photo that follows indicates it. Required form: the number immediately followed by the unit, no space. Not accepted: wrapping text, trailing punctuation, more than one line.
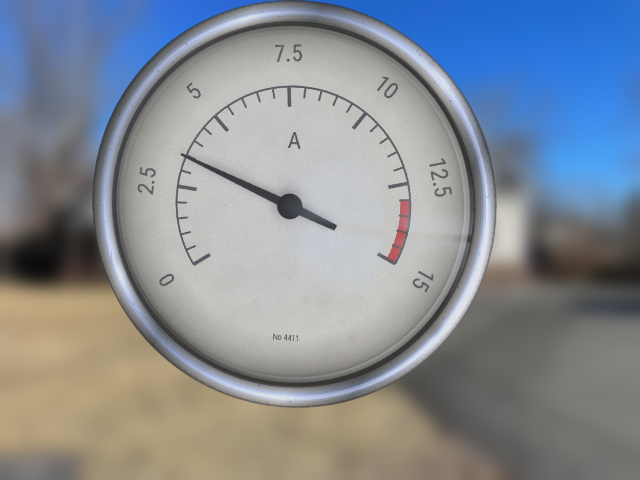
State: 3.5A
